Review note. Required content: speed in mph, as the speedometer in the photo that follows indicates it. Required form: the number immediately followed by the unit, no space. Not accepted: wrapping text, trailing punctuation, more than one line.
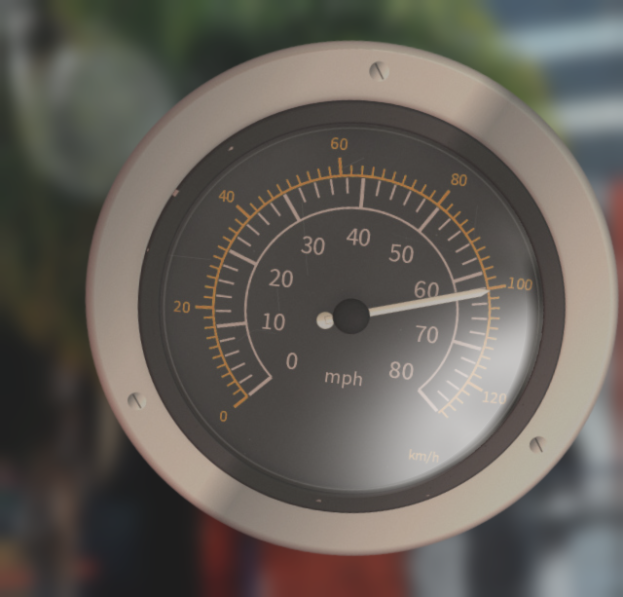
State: 62mph
